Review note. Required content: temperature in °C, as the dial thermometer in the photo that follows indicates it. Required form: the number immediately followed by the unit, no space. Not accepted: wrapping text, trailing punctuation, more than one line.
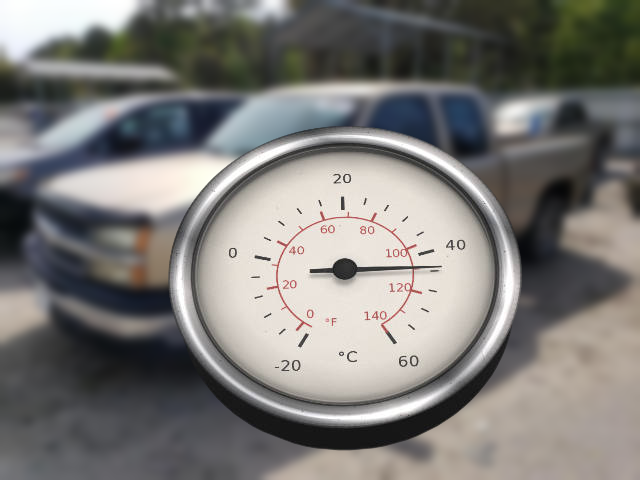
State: 44°C
